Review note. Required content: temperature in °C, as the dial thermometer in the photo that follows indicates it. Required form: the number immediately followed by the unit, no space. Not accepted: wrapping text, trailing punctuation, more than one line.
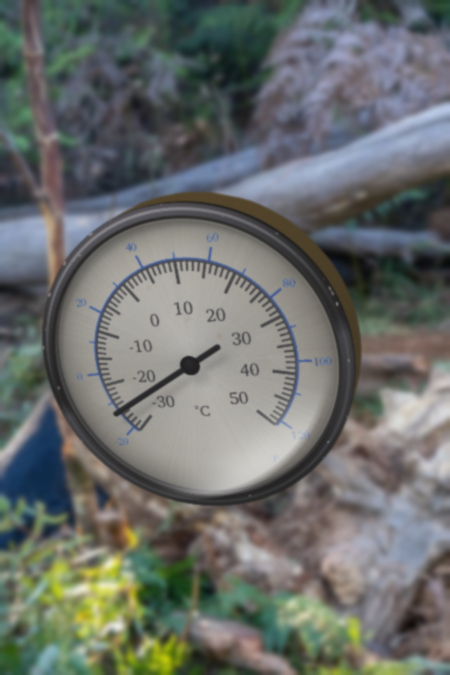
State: -25°C
